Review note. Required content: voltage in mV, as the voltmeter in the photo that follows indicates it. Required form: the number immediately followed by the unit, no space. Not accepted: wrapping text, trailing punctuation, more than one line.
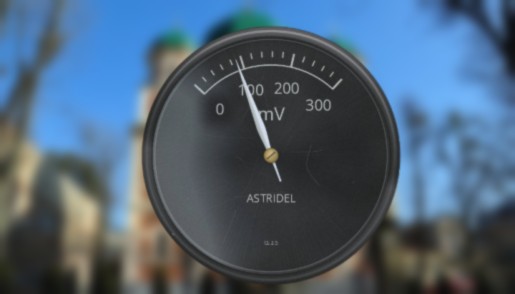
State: 90mV
